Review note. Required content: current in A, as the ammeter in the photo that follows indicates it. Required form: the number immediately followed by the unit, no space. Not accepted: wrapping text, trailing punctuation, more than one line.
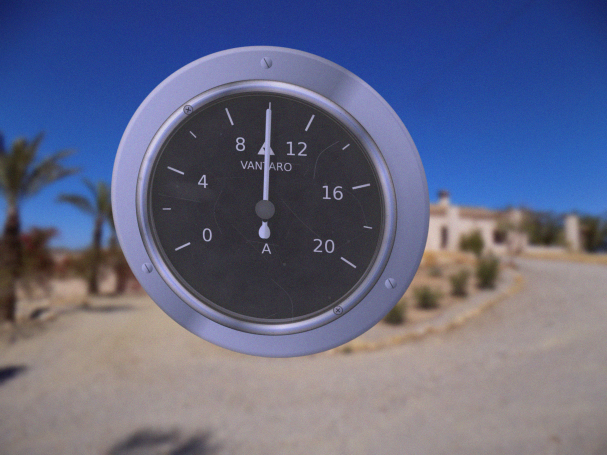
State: 10A
